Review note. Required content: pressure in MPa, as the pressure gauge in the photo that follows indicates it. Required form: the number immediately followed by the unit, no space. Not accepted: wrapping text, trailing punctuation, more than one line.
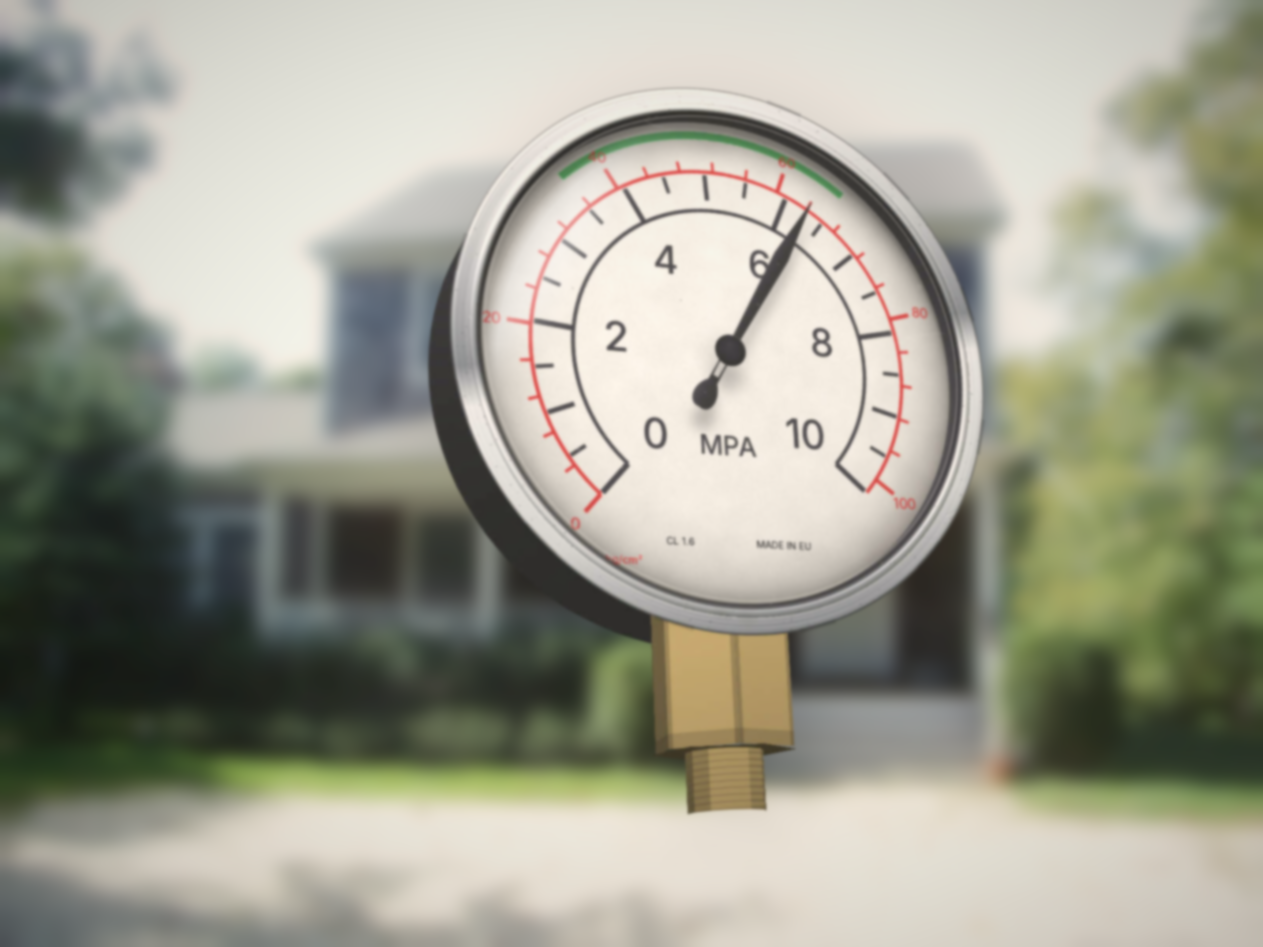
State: 6.25MPa
